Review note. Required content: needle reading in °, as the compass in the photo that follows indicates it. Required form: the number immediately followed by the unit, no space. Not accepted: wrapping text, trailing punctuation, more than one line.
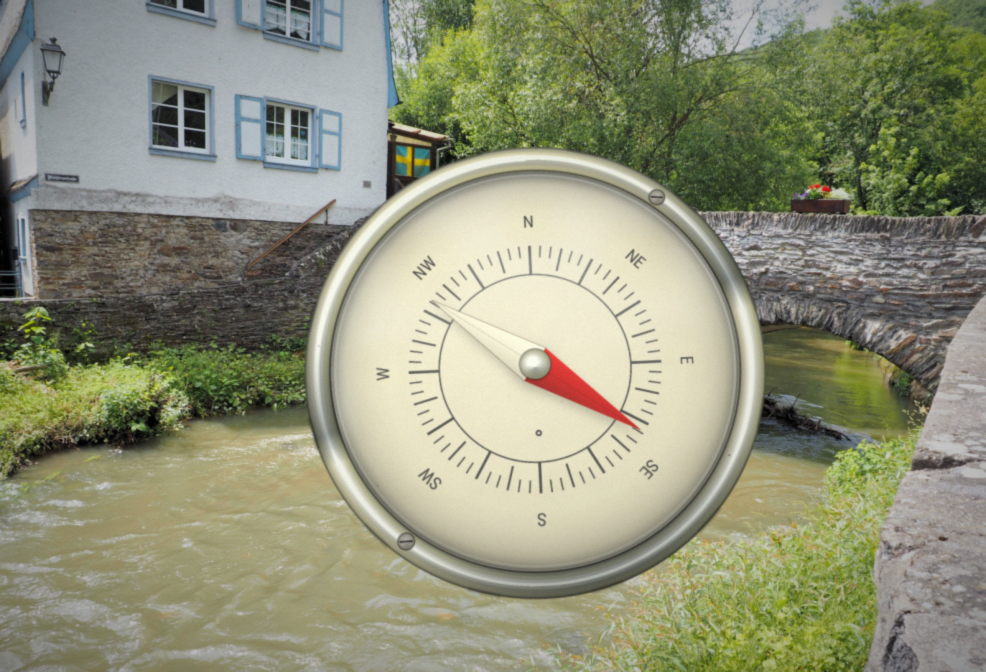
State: 125°
